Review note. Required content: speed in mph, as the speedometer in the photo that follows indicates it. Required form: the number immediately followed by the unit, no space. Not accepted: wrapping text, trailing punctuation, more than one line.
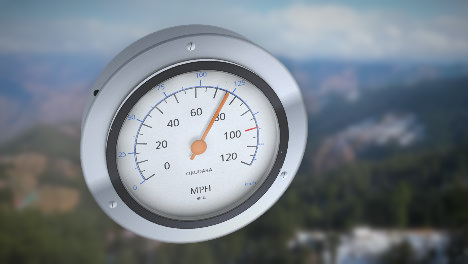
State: 75mph
